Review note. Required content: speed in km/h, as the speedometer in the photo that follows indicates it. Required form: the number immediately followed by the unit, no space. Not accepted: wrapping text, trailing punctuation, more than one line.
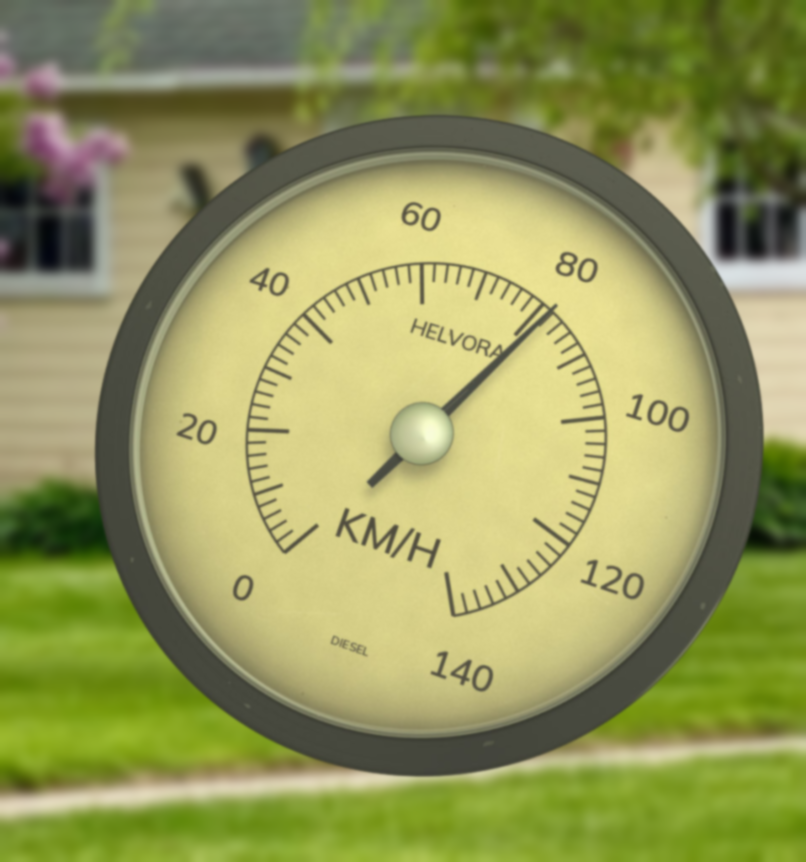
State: 82km/h
